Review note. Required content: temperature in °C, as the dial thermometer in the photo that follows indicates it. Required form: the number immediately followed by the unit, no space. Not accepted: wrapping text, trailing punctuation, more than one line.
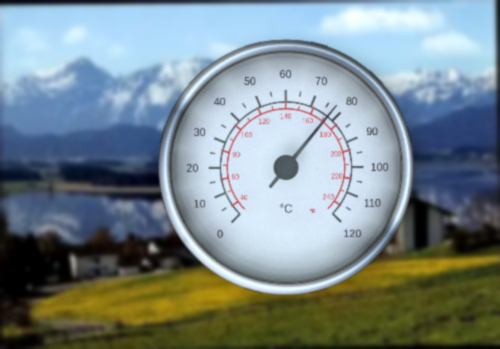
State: 77.5°C
